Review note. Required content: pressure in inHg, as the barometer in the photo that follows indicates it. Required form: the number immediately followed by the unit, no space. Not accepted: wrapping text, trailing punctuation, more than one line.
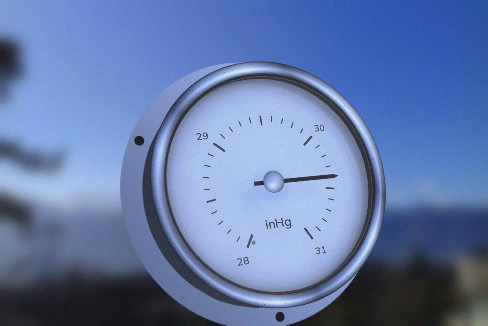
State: 30.4inHg
